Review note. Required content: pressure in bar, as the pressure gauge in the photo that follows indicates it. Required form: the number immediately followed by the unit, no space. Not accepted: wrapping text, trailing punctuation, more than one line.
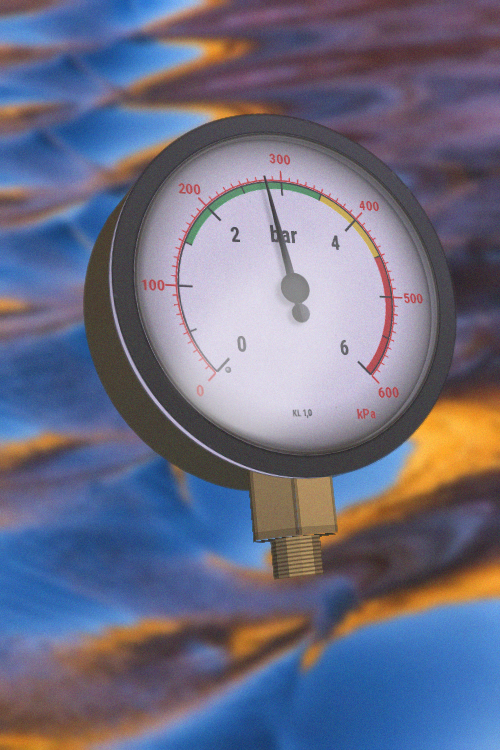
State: 2.75bar
